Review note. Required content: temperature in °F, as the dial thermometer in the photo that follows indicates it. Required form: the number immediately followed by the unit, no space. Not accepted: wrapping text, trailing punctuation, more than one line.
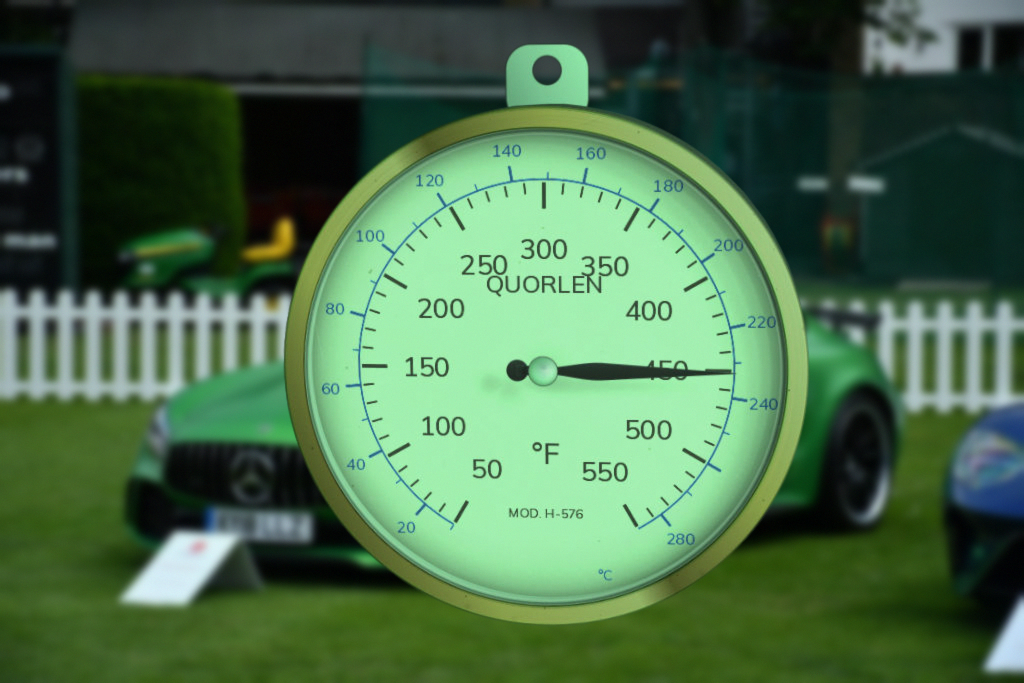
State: 450°F
